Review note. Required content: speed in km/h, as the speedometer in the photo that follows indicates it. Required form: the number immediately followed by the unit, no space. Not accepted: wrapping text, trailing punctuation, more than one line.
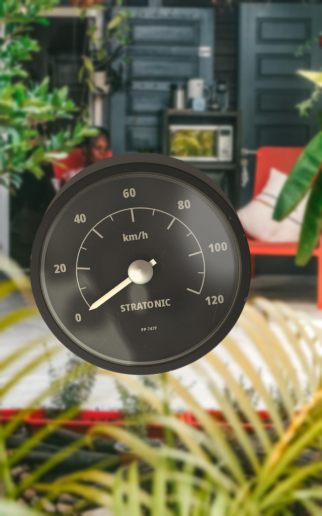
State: 0km/h
